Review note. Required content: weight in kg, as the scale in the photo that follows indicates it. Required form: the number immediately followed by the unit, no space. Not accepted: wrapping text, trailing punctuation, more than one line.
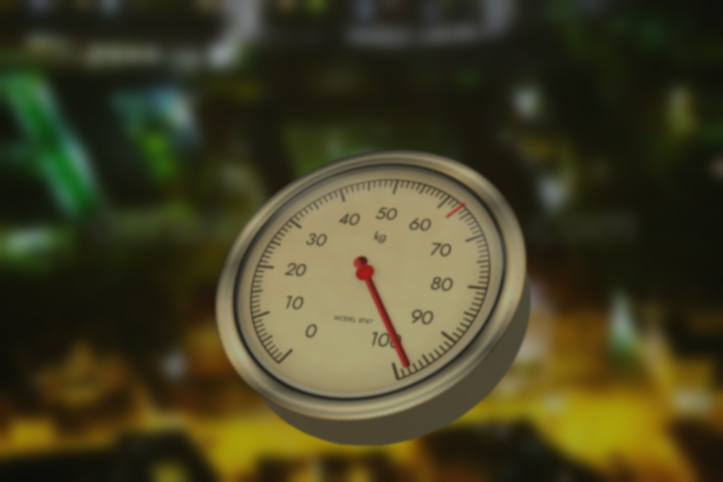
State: 98kg
